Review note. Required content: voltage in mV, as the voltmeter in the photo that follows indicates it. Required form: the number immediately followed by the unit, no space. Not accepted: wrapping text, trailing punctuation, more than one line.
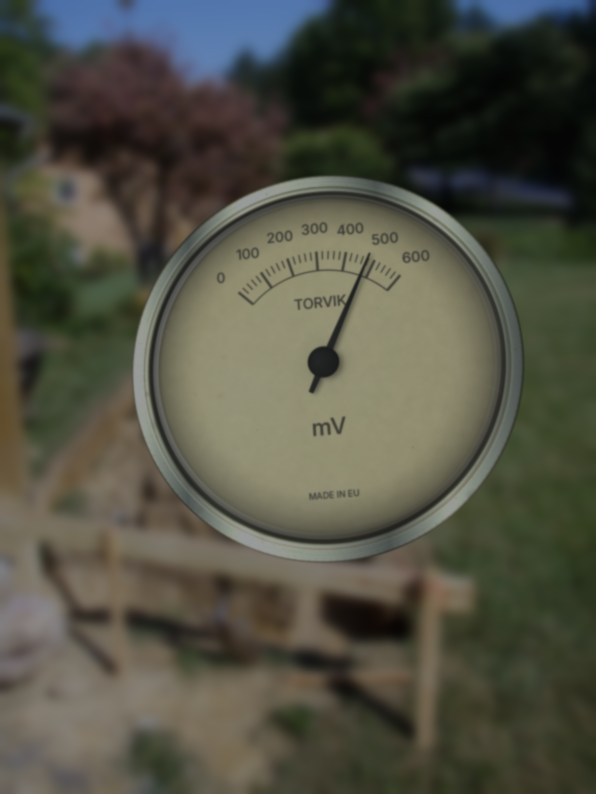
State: 480mV
